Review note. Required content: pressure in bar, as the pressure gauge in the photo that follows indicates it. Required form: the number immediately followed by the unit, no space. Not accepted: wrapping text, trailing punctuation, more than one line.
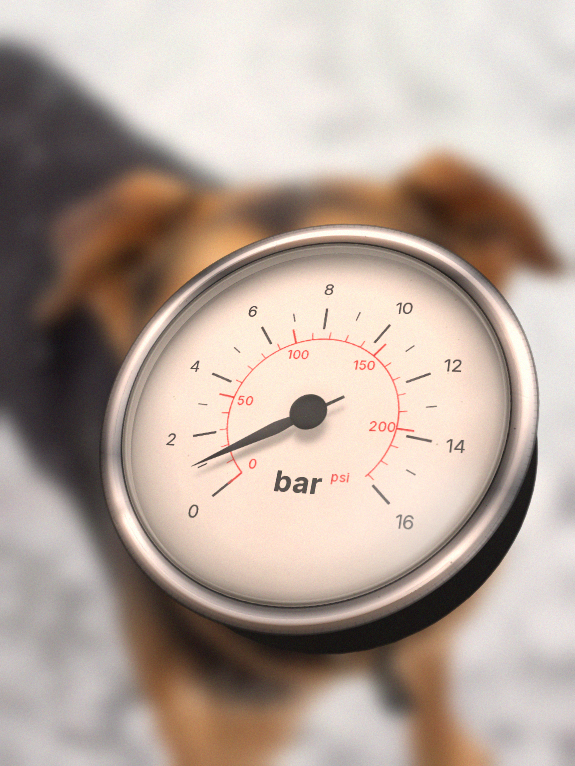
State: 1bar
